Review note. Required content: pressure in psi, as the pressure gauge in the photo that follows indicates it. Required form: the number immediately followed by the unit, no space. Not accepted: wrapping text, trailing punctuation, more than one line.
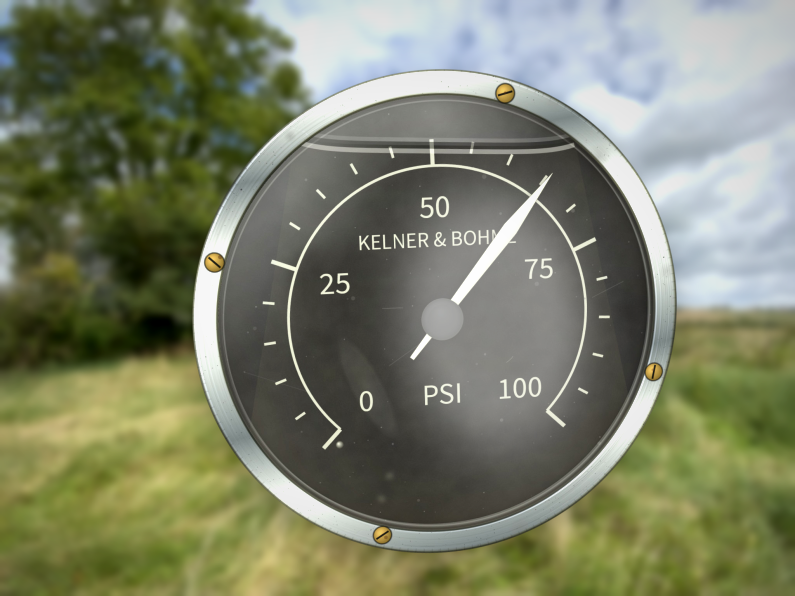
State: 65psi
